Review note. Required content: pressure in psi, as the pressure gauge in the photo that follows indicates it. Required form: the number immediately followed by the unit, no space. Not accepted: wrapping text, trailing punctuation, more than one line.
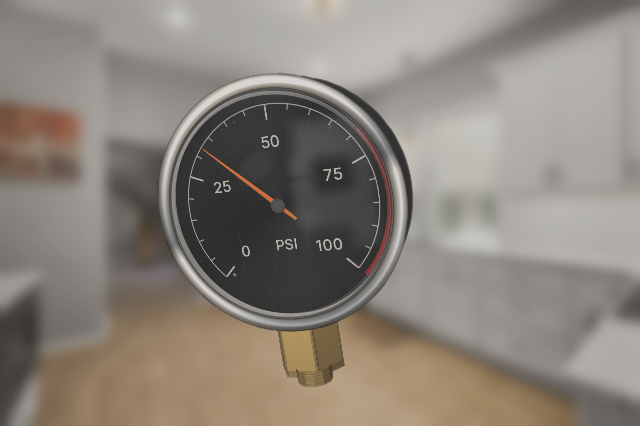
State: 32.5psi
